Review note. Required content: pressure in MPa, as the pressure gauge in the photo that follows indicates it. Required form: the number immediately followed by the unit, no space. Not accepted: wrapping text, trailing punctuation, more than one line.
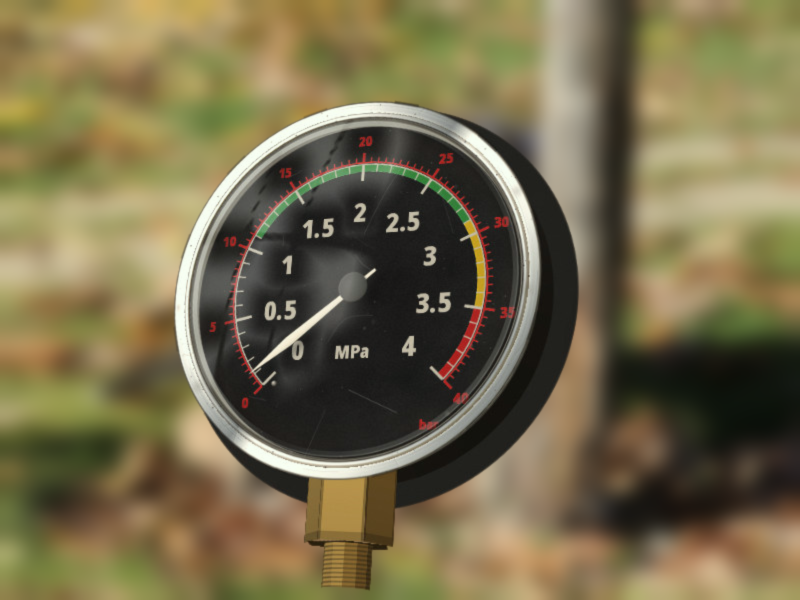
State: 0.1MPa
